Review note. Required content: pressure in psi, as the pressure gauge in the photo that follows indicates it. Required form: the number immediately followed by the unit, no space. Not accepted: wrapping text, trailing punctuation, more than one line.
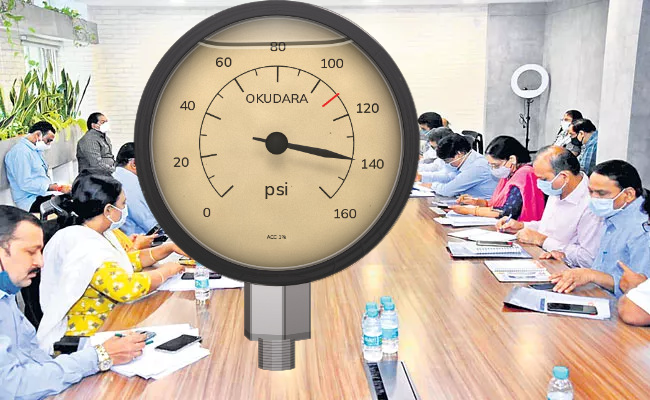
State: 140psi
